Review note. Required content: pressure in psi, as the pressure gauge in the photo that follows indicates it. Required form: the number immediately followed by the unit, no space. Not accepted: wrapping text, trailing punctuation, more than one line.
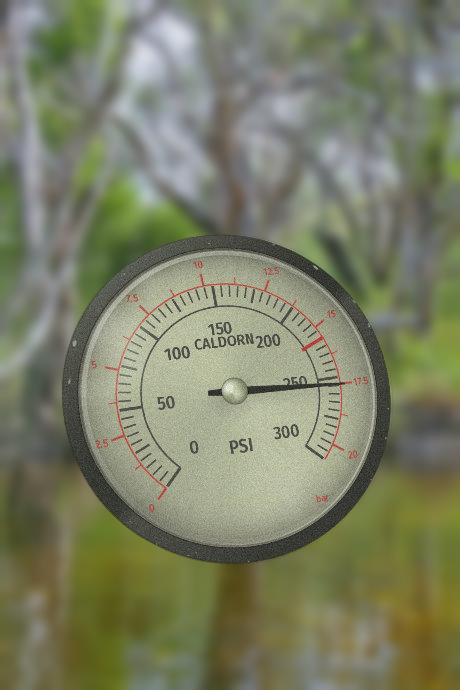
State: 255psi
